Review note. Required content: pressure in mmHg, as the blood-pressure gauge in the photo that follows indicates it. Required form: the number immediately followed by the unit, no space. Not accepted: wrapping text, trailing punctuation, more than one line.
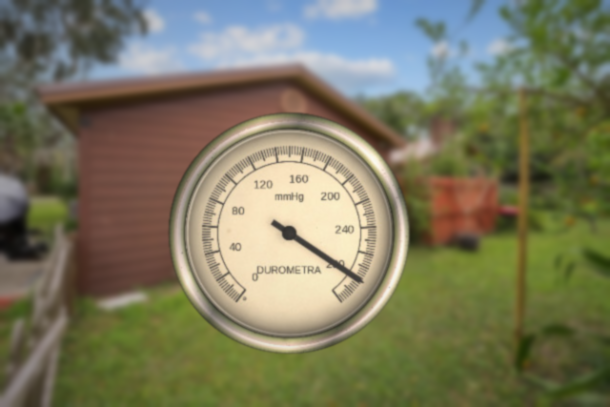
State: 280mmHg
